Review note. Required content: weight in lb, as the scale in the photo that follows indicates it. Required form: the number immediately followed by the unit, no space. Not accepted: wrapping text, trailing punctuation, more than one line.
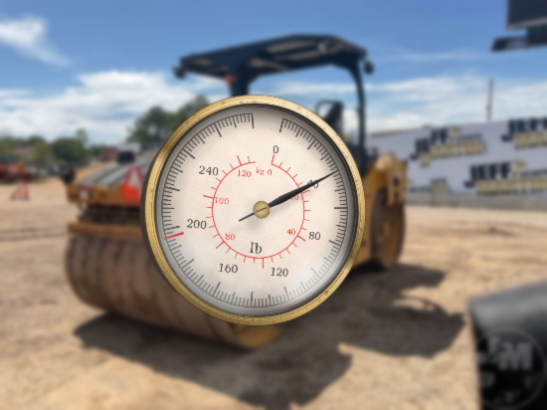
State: 40lb
